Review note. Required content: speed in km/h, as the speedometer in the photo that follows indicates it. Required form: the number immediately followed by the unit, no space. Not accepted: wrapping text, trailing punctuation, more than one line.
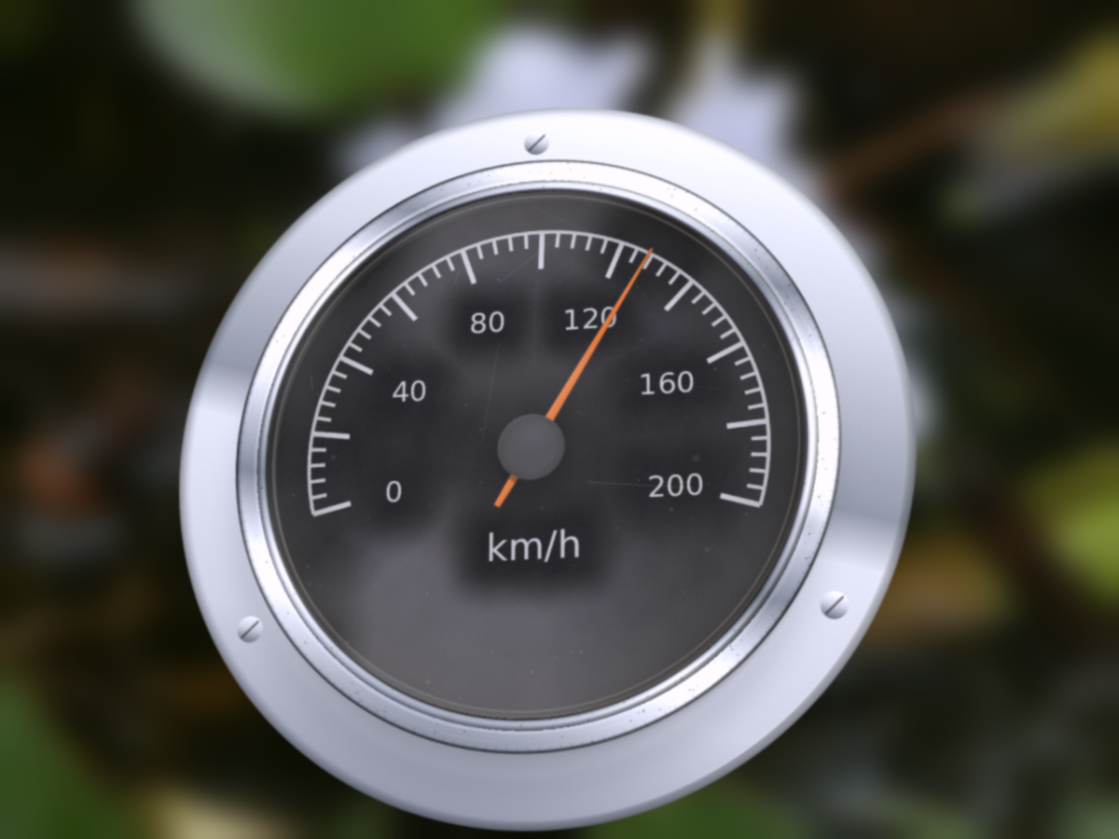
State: 128km/h
